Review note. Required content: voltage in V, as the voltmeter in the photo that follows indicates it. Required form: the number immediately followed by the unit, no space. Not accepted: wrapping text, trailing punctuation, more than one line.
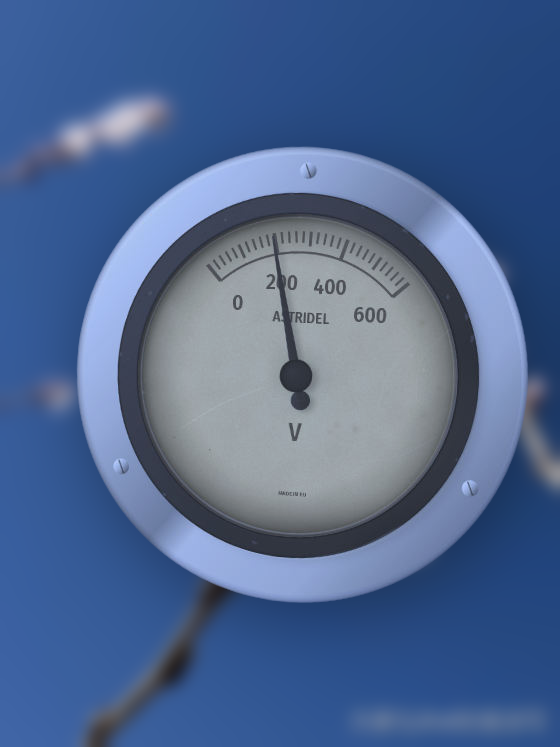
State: 200V
